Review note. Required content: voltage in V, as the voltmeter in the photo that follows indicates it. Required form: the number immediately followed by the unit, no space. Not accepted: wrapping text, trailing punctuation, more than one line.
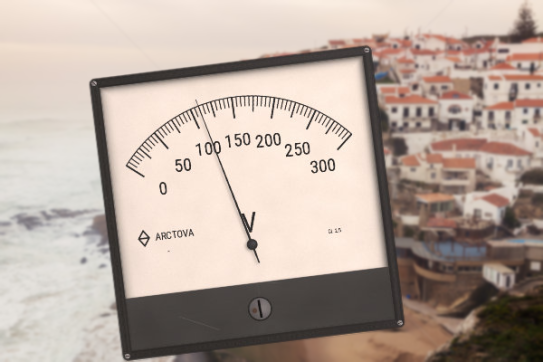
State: 110V
